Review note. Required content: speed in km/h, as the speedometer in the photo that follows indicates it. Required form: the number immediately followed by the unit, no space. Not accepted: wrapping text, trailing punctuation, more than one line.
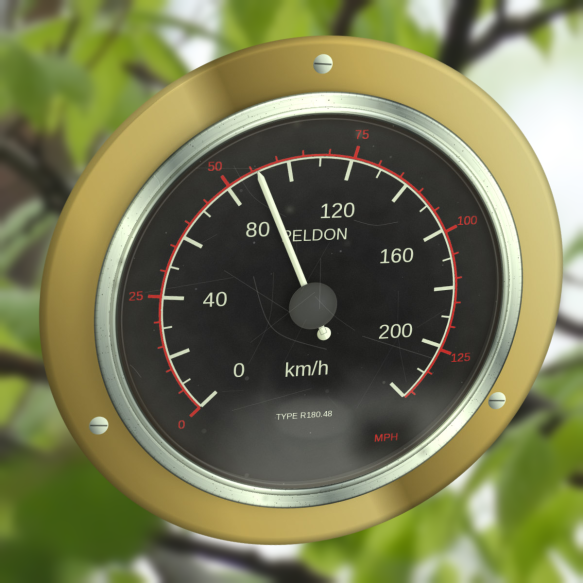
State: 90km/h
